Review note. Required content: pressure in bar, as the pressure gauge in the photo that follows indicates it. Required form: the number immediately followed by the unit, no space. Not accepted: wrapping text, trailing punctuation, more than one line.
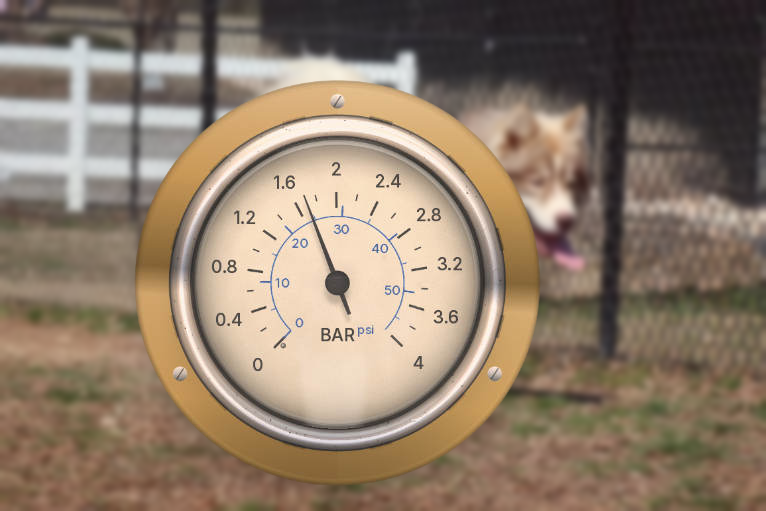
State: 1.7bar
